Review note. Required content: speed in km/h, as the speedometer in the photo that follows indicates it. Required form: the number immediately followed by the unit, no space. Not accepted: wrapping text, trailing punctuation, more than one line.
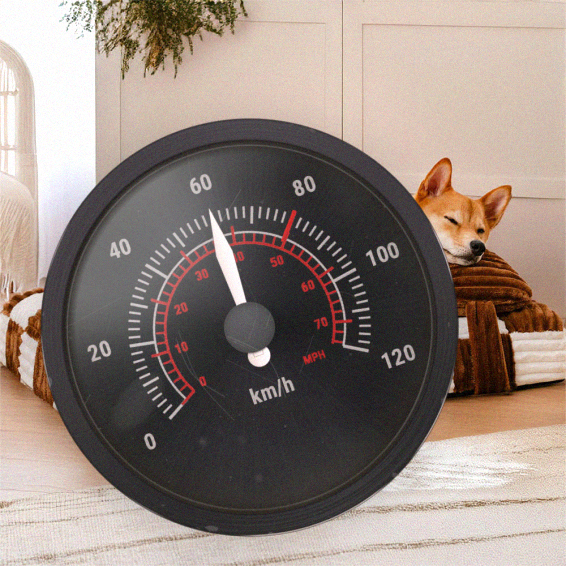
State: 60km/h
